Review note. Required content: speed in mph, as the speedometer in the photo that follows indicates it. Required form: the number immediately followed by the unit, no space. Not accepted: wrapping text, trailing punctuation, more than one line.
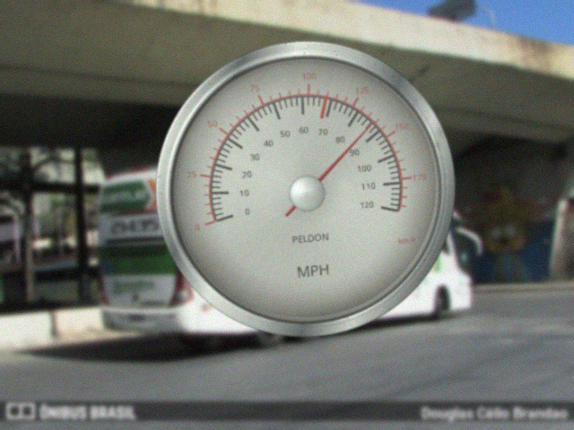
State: 86mph
